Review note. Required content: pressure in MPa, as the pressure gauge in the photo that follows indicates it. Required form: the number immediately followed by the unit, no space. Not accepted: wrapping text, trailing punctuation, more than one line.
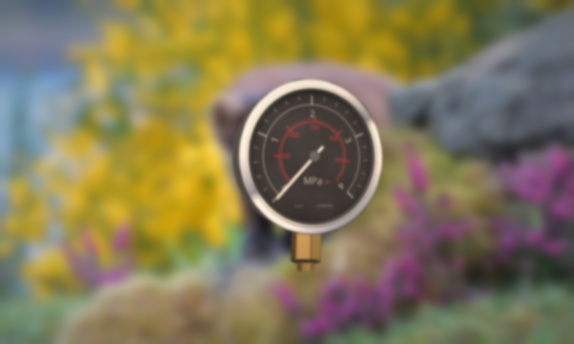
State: 0MPa
